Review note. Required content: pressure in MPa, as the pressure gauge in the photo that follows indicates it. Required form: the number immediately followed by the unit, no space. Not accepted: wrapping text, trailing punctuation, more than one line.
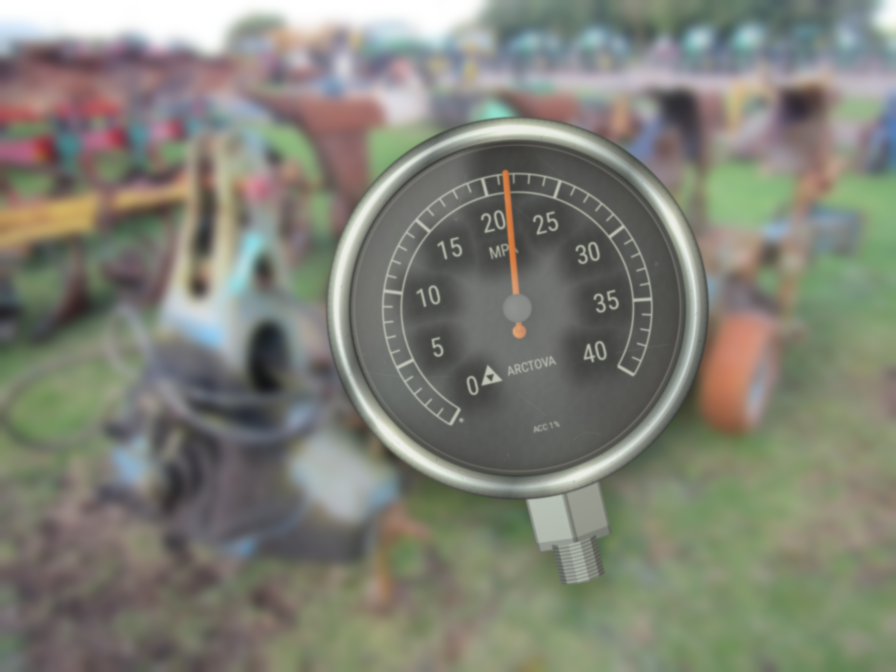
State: 21.5MPa
